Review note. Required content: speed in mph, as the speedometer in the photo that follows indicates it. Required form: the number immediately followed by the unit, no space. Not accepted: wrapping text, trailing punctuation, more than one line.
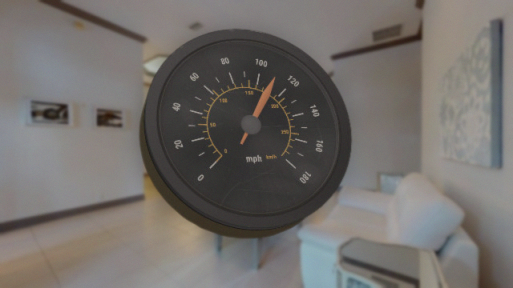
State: 110mph
